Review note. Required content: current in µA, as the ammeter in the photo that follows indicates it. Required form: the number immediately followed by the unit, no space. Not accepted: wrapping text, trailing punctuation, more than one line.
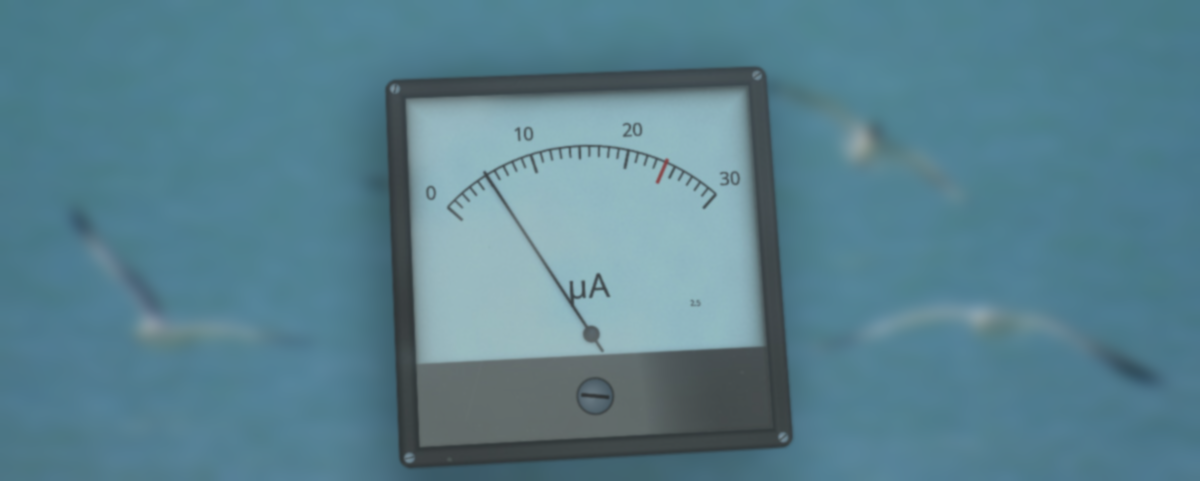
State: 5µA
